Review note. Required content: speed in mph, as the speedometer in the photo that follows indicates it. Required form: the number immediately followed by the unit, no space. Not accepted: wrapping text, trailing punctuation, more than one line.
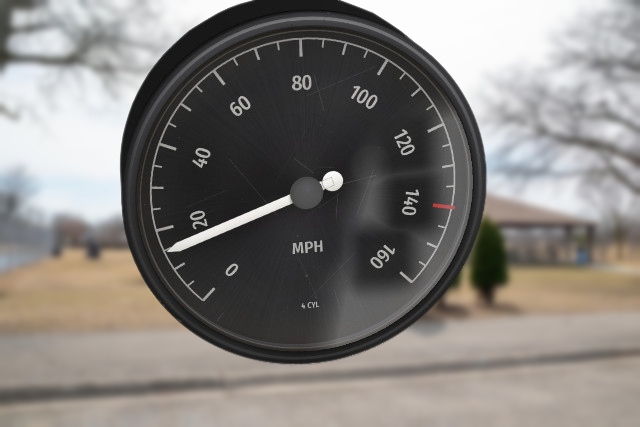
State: 15mph
